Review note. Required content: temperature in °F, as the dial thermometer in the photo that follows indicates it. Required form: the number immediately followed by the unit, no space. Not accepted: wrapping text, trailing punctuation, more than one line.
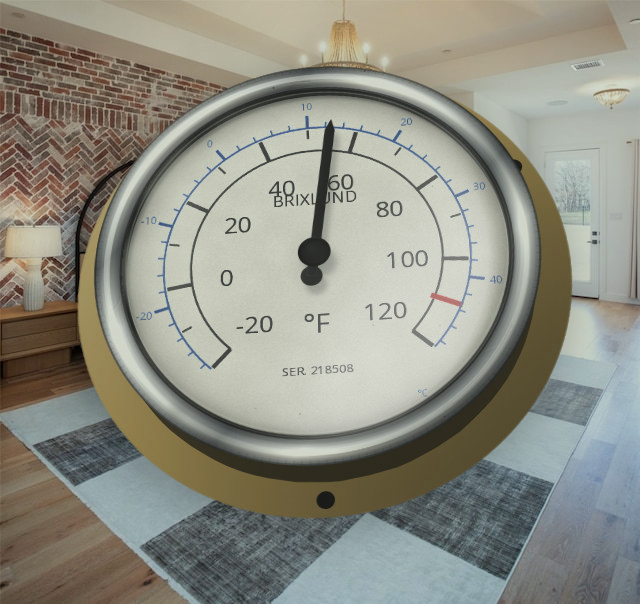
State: 55°F
